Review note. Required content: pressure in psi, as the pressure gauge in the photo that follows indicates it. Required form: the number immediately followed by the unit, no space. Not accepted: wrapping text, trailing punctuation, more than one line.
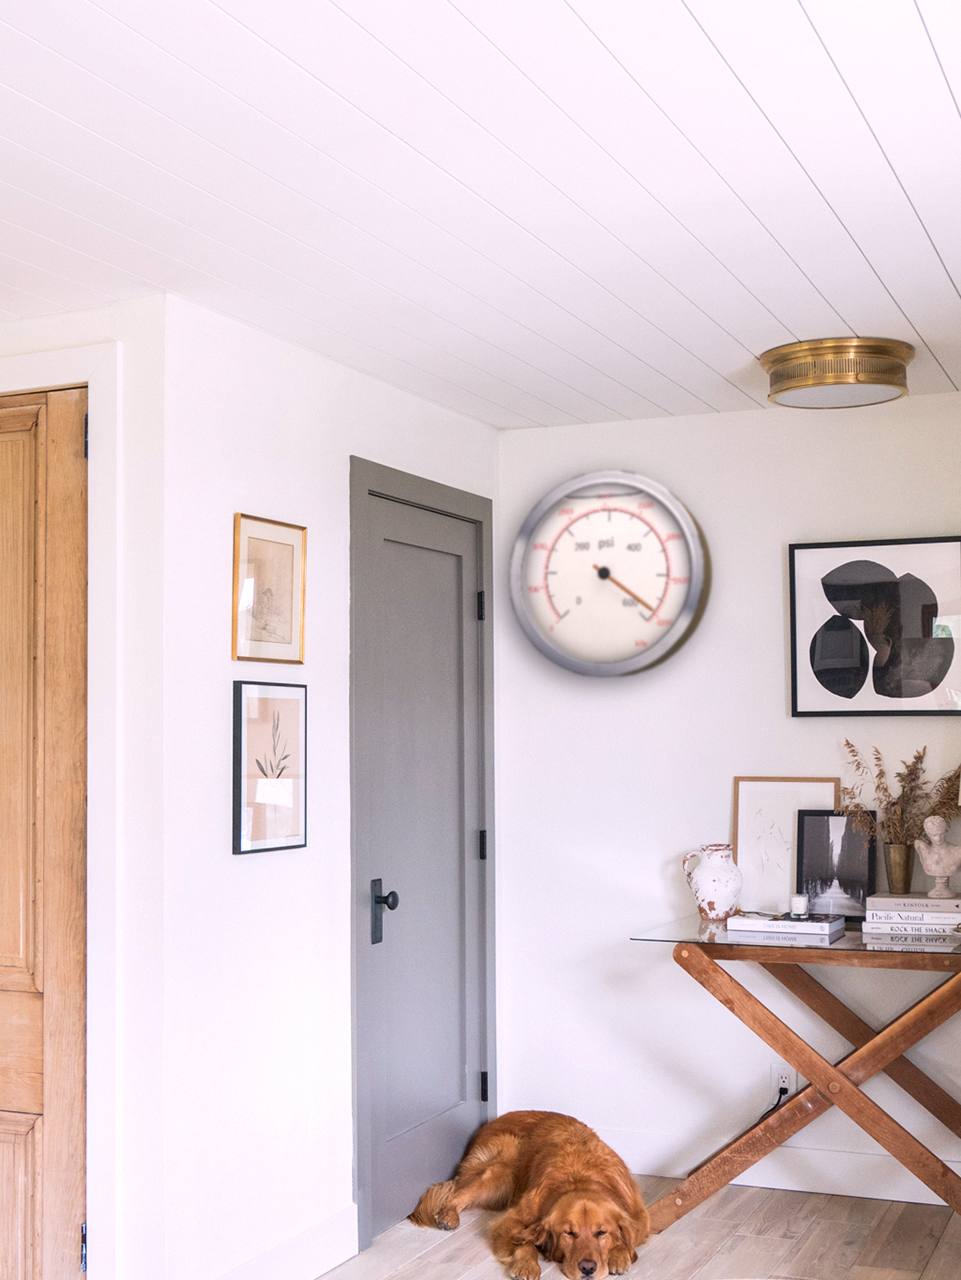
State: 575psi
